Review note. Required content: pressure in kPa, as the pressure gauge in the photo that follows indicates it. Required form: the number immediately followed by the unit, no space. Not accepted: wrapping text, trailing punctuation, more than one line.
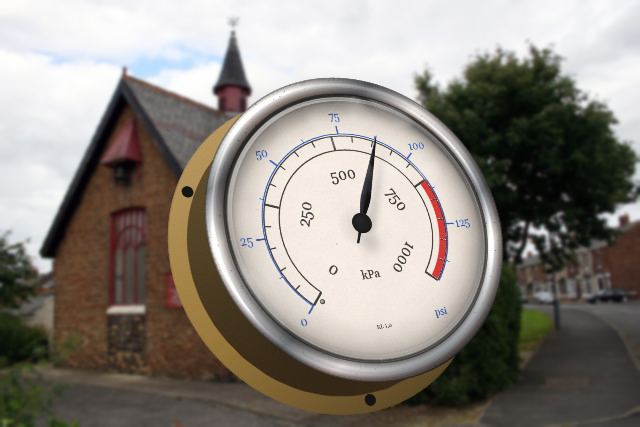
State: 600kPa
